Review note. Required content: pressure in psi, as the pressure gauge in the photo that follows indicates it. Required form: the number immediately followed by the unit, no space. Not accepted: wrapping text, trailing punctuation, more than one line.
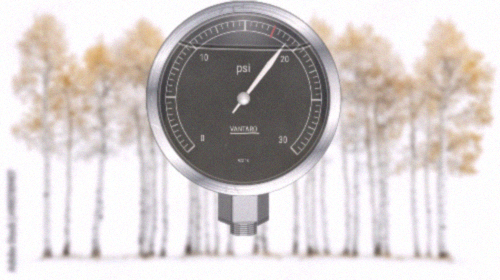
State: 19psi
